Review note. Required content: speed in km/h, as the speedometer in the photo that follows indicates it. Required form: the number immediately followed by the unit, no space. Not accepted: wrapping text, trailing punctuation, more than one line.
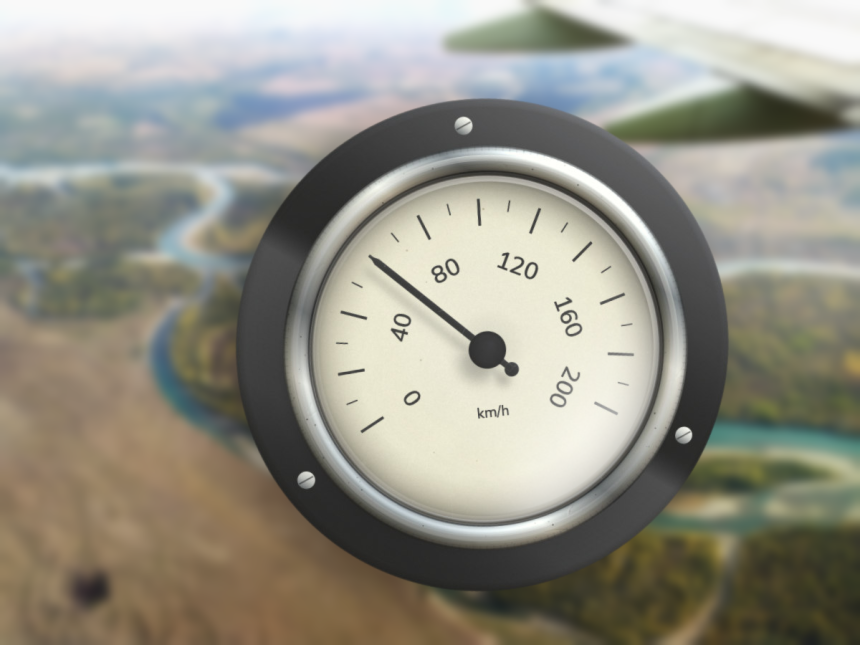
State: 60km/h
